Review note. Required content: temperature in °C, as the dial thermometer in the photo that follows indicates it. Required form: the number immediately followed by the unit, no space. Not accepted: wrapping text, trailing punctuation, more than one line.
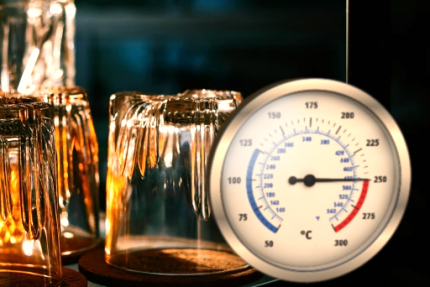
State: 250°C
